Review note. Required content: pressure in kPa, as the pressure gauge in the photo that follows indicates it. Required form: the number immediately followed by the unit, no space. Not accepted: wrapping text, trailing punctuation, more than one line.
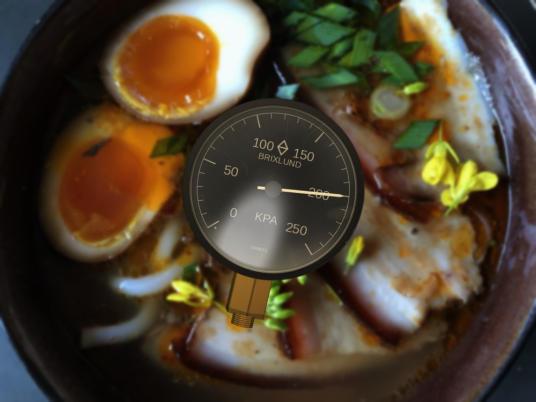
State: 200kPa
